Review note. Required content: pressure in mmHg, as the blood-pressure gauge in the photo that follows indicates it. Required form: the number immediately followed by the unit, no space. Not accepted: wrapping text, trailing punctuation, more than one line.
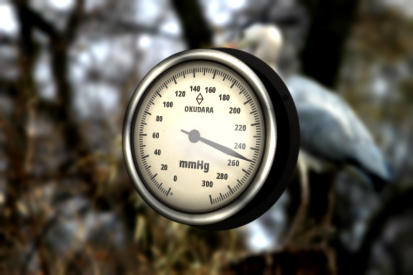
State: 250mmHg
